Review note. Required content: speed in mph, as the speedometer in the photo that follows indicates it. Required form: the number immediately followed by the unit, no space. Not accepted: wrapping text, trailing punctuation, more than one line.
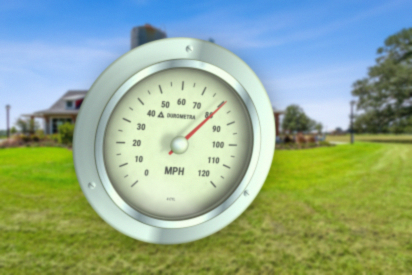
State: 80mph
